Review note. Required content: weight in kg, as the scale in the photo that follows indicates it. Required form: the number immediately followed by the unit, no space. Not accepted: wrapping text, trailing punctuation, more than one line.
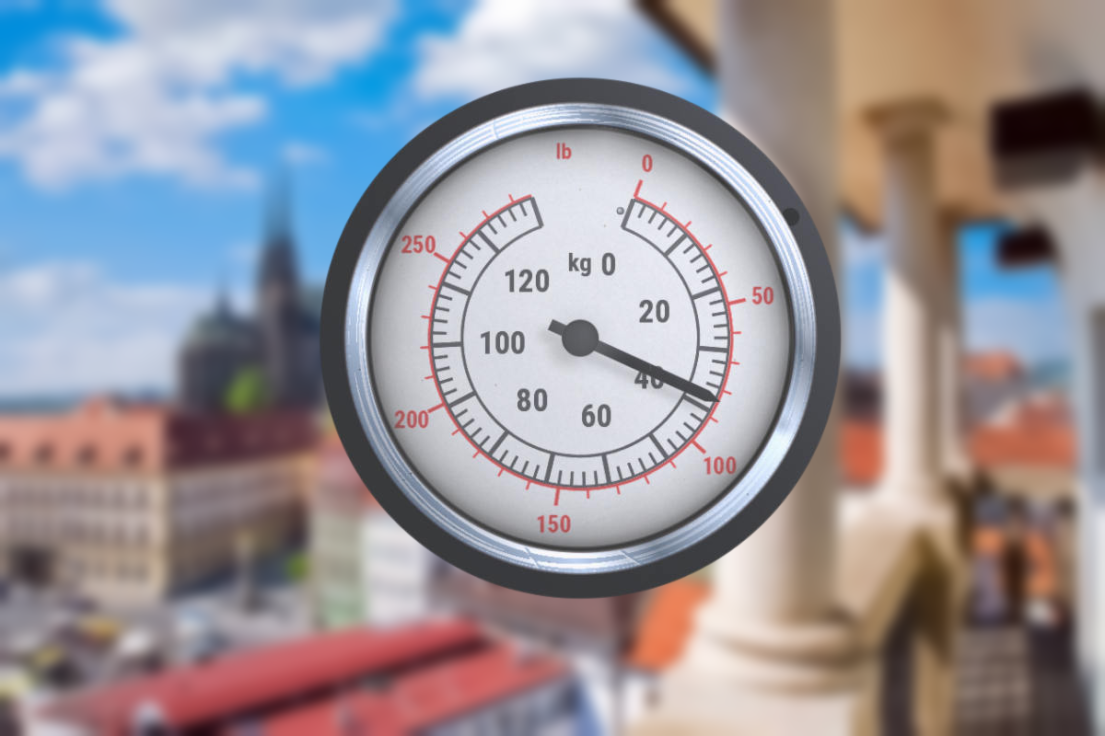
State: 38kg
